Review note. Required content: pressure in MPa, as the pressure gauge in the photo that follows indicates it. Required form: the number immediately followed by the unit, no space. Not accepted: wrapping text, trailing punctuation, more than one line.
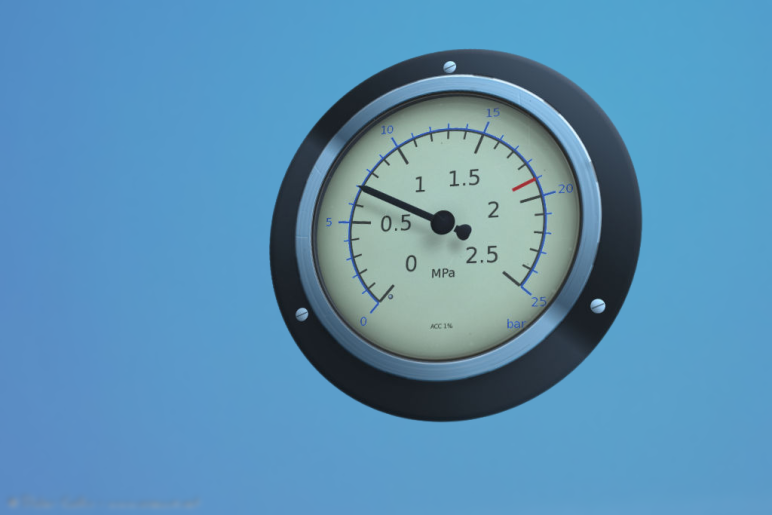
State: 0.7MPa
